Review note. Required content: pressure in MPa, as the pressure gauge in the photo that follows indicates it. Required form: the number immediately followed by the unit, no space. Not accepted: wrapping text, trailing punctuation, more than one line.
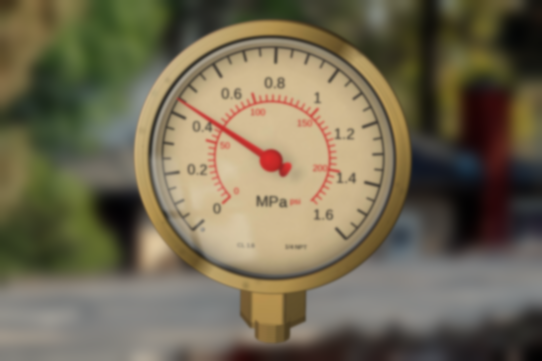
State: 0.45MPa
